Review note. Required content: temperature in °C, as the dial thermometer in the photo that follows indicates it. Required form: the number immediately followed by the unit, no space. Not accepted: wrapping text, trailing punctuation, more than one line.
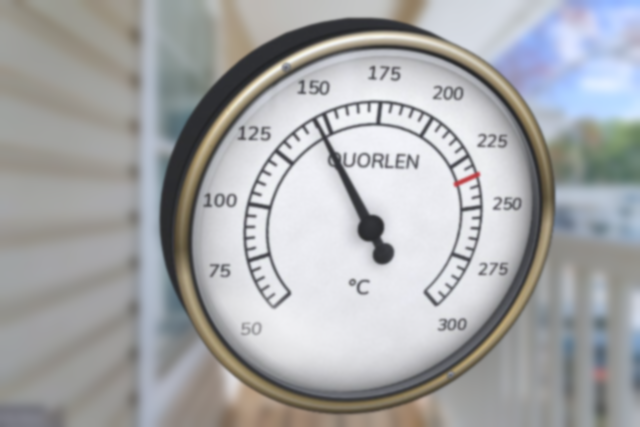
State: 145°C
